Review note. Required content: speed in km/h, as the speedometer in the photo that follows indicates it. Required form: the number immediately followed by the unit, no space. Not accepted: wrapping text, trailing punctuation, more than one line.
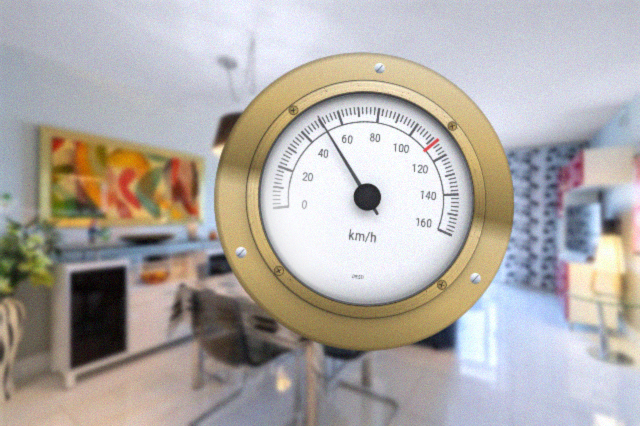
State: 50km/h
